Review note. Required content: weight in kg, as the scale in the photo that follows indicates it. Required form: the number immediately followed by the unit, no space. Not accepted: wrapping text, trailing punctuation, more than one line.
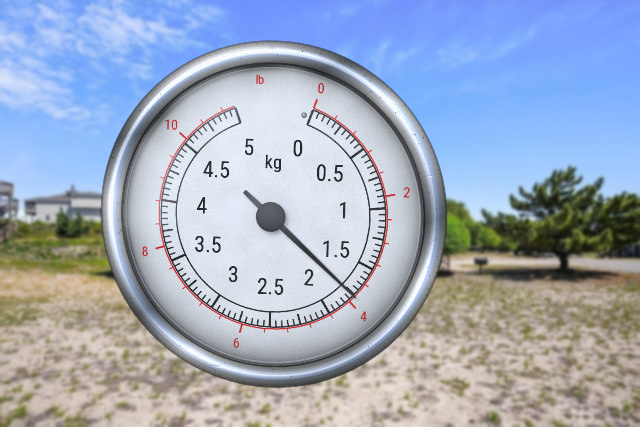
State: 1.75kg
